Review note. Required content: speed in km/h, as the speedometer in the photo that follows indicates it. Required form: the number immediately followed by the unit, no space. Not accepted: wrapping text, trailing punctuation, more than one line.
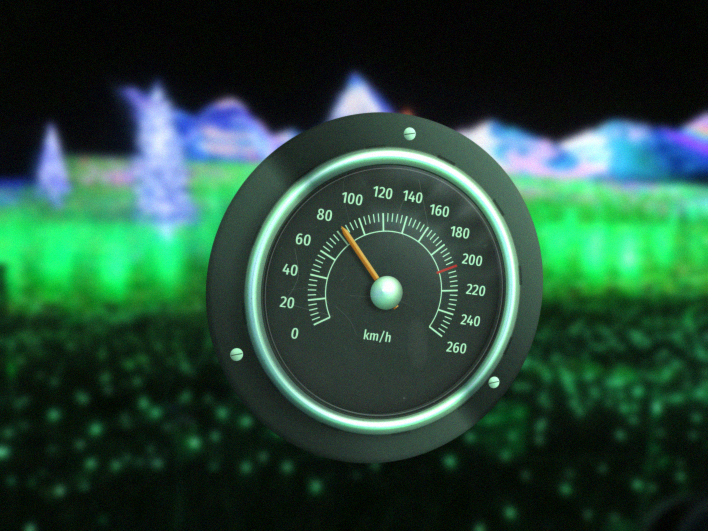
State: 84km/h
